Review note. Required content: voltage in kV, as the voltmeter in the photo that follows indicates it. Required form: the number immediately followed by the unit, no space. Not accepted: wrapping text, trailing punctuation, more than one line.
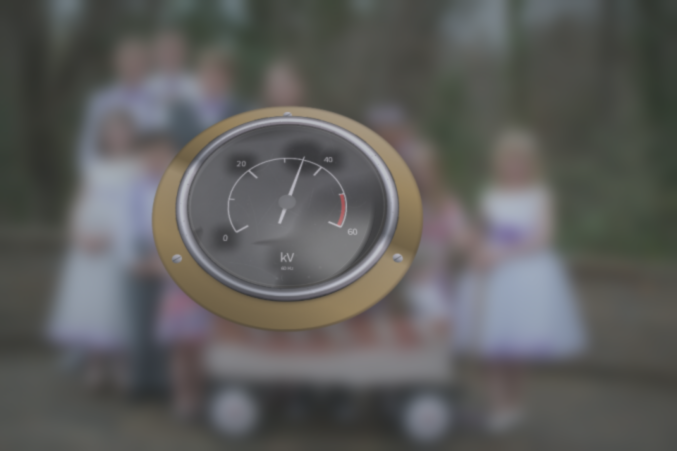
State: 35kV
